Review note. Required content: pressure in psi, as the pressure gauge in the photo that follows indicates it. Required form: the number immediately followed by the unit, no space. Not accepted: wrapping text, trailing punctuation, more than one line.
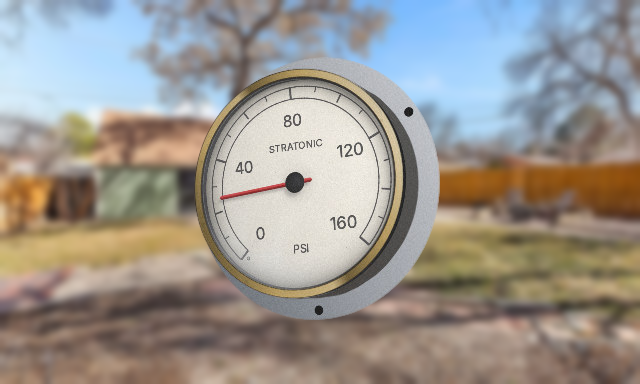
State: 25psi
